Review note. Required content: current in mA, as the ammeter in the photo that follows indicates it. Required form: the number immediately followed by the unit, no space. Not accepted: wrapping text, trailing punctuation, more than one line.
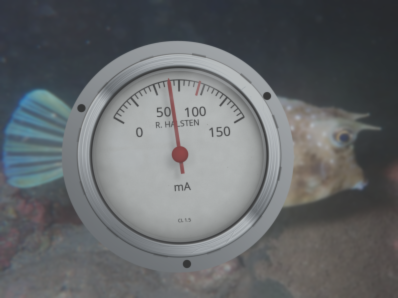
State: 65mA
